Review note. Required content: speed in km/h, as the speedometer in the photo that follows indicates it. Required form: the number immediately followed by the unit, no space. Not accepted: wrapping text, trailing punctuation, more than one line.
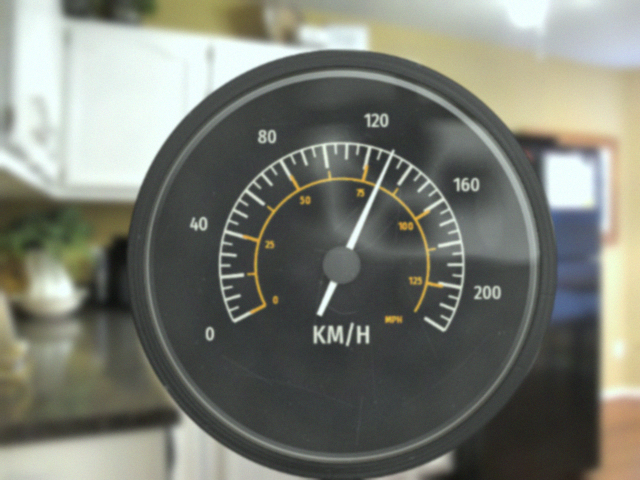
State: 130km/h
